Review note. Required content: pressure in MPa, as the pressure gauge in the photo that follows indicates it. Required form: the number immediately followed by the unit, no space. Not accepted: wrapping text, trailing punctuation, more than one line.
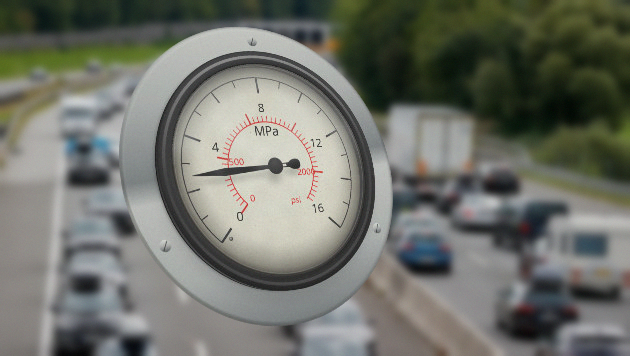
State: 2.5MPa
